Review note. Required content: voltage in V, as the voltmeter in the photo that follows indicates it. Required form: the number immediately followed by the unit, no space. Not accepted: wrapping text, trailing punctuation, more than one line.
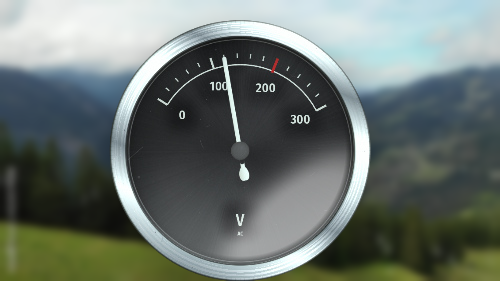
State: 120V
